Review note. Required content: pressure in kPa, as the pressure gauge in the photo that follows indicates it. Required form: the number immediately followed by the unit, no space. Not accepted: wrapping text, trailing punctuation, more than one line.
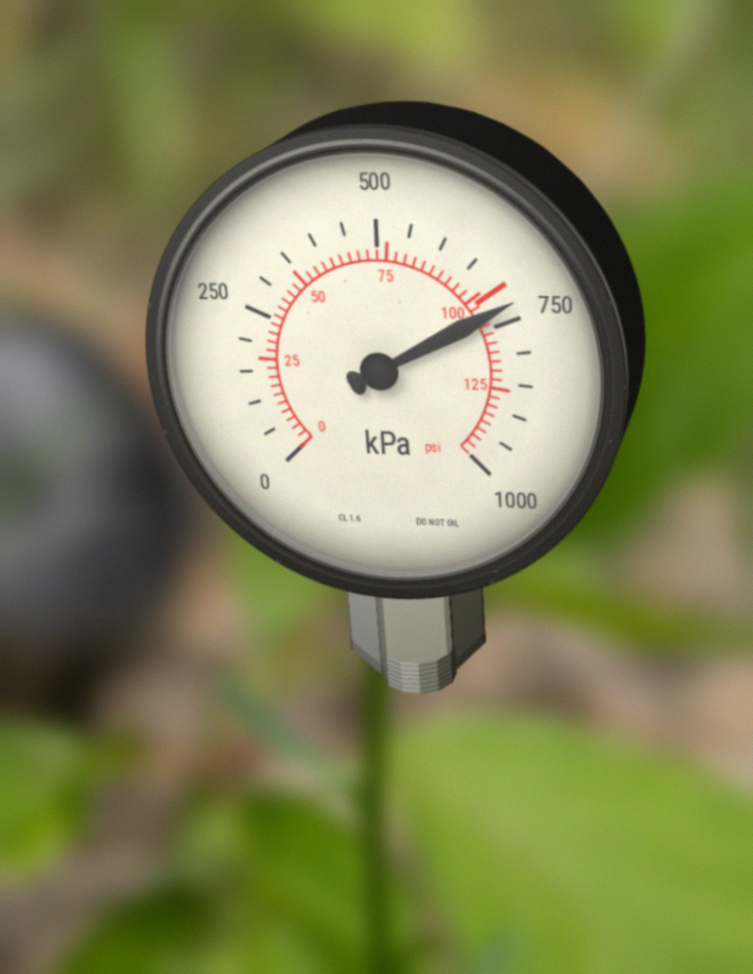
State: 725kPa
